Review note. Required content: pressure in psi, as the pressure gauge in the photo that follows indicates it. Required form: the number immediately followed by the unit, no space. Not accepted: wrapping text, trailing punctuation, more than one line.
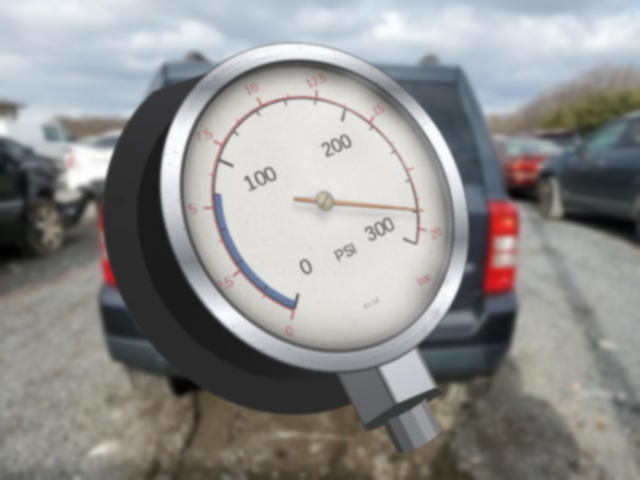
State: 280psi
